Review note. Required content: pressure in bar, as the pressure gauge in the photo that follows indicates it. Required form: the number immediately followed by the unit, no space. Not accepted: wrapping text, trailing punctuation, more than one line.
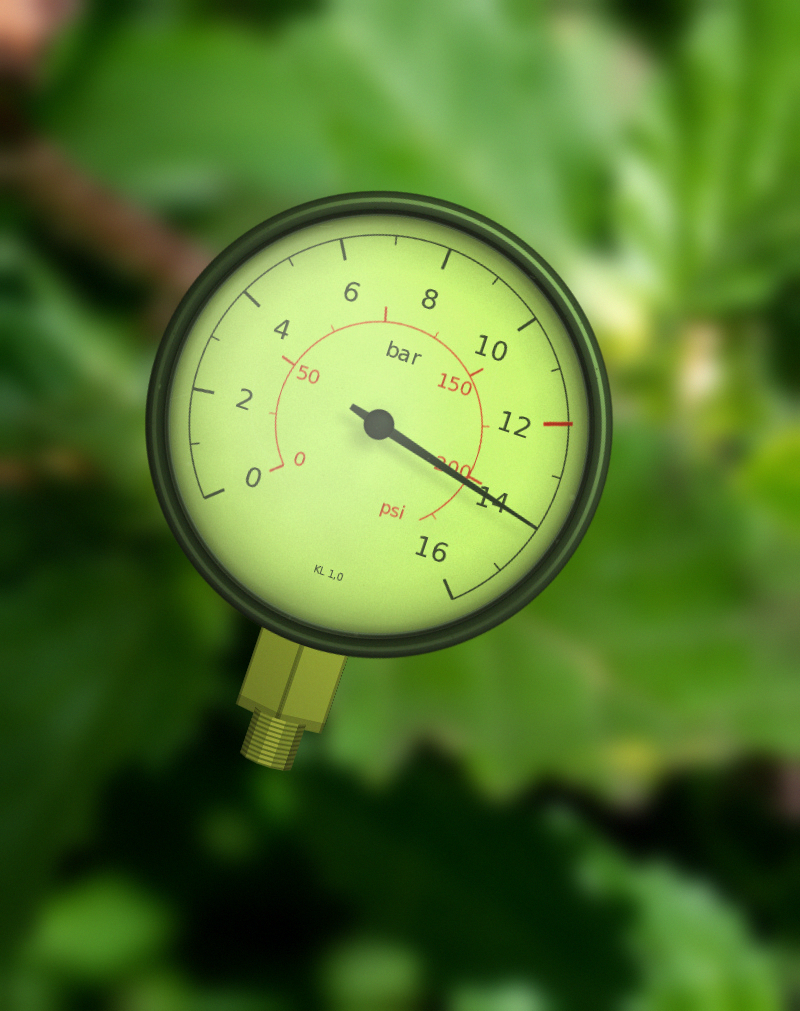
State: 14bar
